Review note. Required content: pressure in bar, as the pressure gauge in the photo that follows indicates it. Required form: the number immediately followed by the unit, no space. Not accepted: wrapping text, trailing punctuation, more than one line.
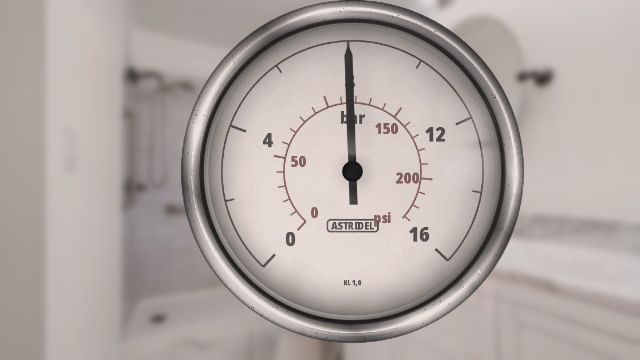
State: 8bar
